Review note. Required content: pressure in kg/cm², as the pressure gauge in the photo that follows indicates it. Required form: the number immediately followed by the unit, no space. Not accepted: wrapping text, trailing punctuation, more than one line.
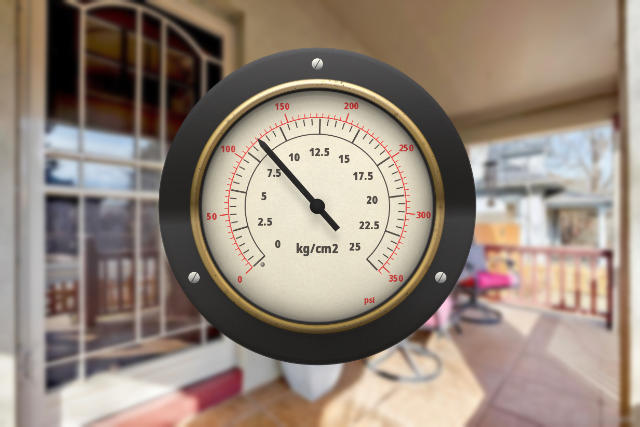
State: 8.5kg/cm²
